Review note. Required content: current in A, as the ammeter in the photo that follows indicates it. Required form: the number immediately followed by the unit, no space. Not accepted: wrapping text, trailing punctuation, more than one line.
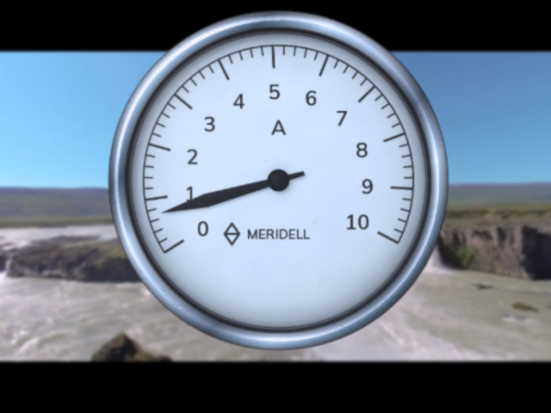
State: 0.7A
